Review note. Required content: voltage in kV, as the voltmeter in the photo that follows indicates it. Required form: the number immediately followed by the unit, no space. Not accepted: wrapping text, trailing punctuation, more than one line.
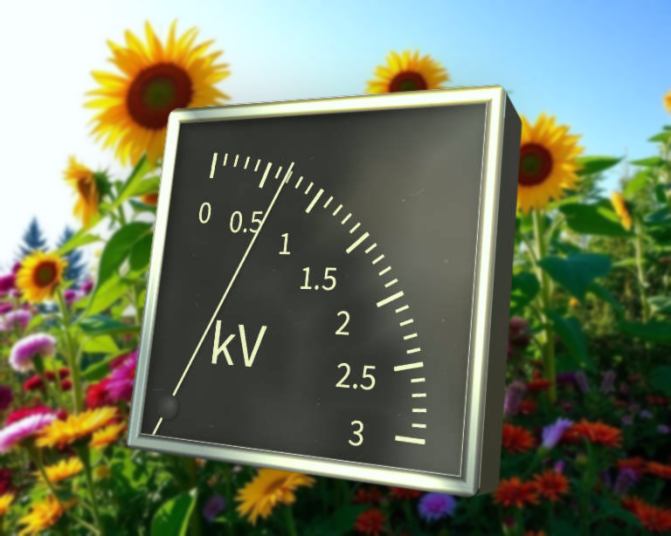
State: 0.7kV
